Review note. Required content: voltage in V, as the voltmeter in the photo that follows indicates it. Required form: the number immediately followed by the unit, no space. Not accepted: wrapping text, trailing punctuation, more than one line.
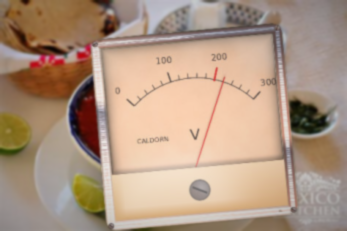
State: 220V
